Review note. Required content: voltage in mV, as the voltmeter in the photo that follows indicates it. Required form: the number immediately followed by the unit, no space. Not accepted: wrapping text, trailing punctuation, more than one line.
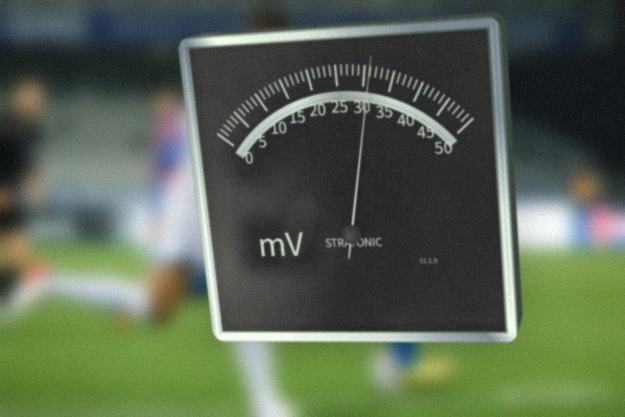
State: 31mV
